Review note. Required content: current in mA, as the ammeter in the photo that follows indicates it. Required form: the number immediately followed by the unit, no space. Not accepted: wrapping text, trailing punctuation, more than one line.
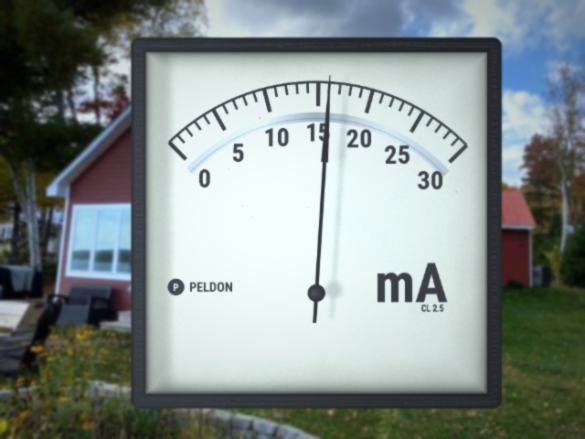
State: 16mA
